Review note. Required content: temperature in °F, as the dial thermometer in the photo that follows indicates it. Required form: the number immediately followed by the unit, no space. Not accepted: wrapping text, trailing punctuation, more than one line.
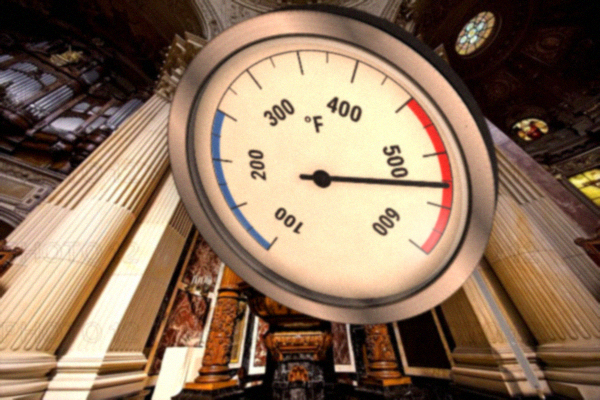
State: 525°F
